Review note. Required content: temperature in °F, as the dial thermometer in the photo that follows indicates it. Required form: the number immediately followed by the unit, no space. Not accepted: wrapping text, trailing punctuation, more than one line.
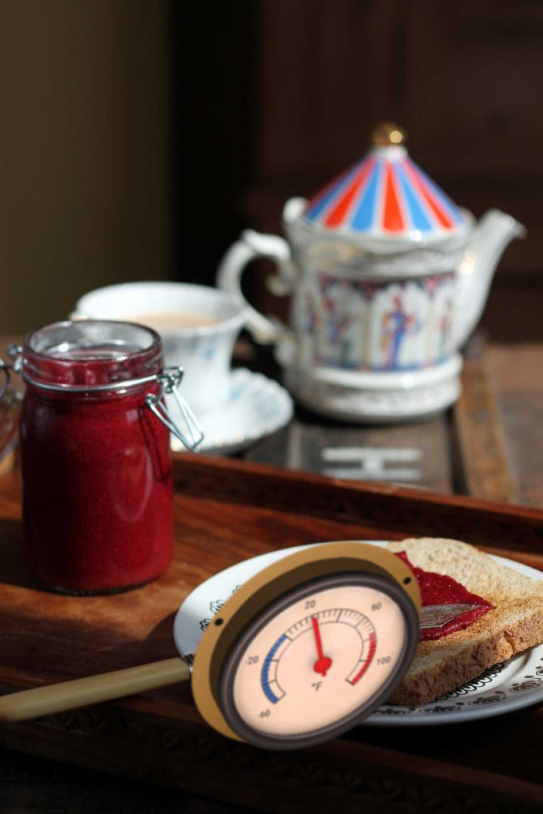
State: 20°F
